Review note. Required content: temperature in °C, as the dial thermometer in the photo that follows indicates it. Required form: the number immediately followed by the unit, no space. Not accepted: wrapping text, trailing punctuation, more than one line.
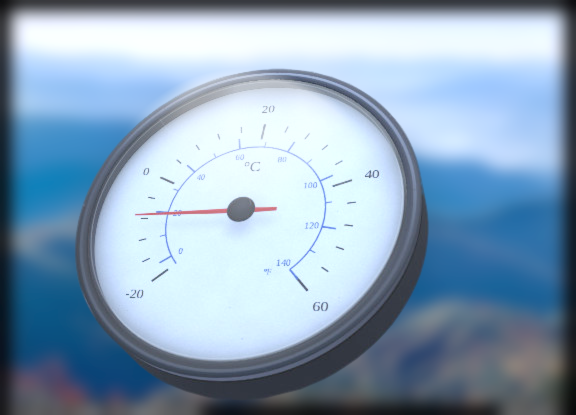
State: -8°C
